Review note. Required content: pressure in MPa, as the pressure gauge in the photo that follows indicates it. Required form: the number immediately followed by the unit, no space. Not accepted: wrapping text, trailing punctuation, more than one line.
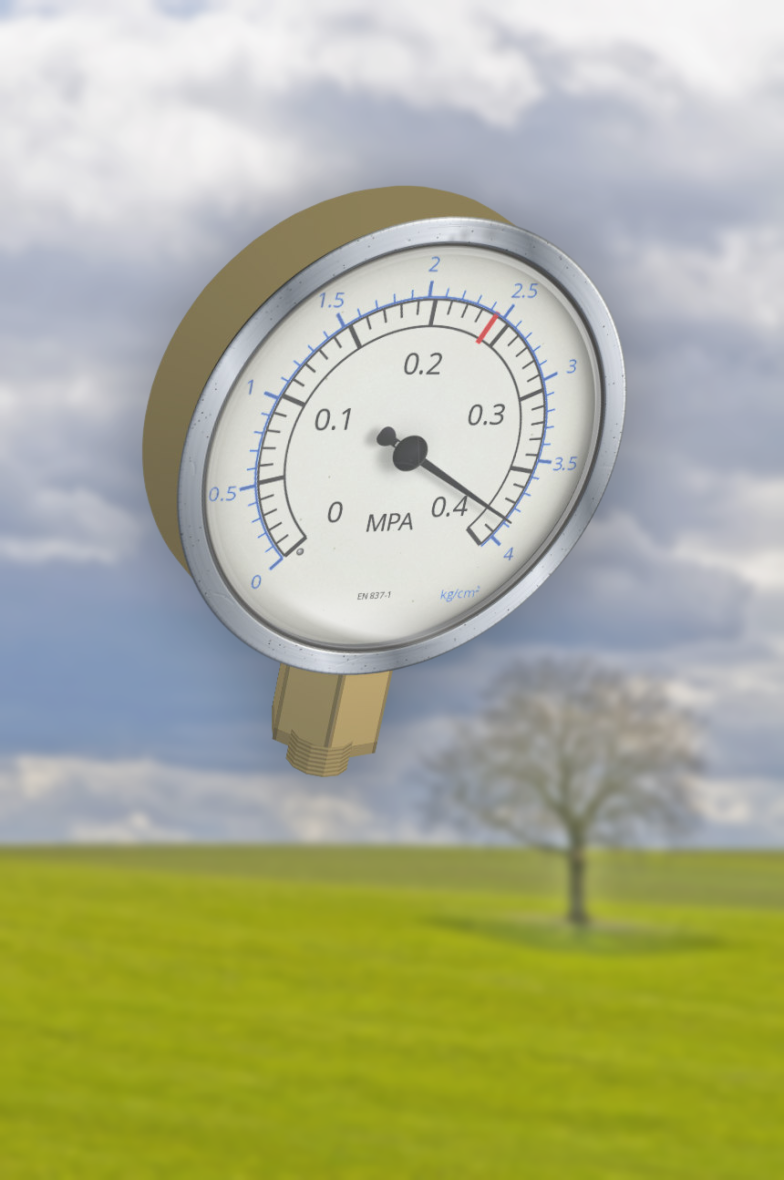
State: 0.38MPa
